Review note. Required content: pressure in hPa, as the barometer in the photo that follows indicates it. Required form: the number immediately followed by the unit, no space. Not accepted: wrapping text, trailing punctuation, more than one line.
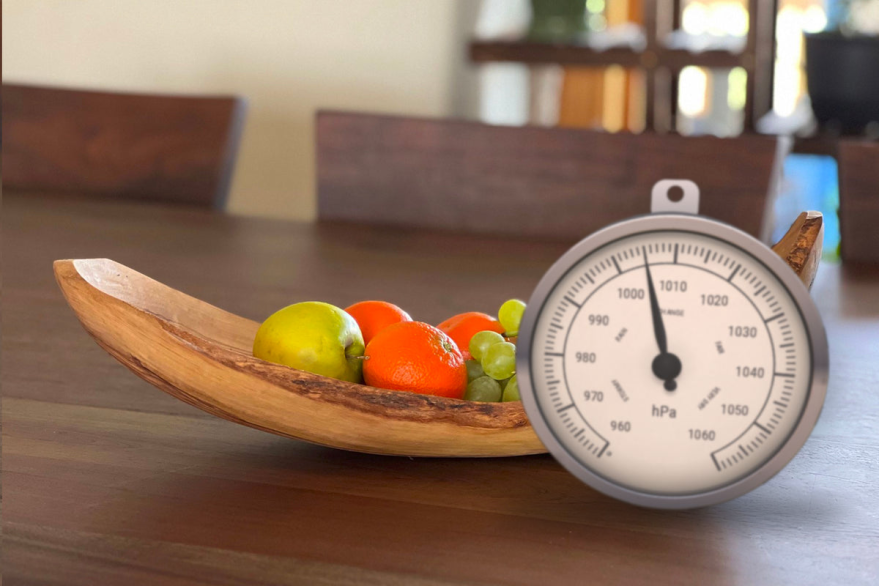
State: 1005hPa
